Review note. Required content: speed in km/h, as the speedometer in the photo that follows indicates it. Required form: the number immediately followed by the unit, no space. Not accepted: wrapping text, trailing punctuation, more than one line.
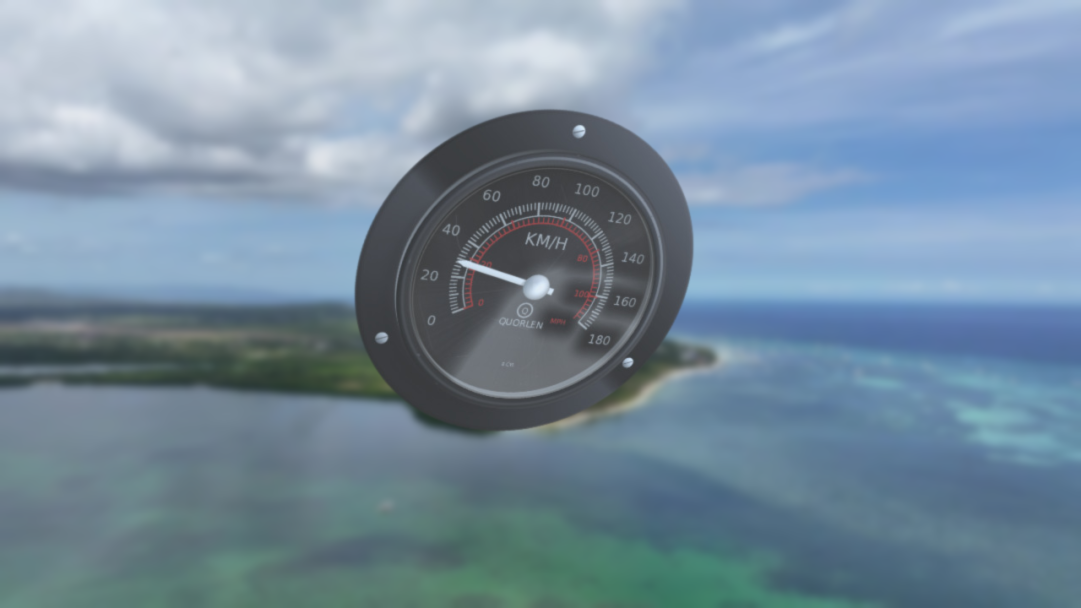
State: 30km/h
